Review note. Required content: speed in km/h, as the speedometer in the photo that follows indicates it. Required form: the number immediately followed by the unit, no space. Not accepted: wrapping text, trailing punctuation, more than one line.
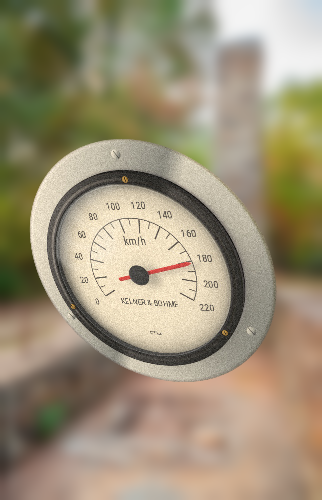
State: 180km/h
